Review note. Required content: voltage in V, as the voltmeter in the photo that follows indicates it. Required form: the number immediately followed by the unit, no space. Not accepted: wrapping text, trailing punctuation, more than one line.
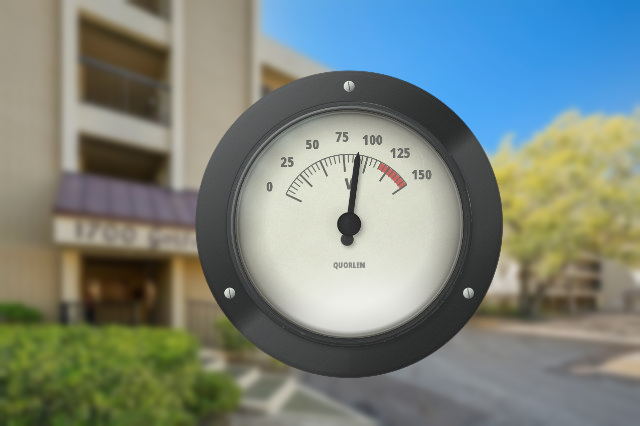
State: 90V
